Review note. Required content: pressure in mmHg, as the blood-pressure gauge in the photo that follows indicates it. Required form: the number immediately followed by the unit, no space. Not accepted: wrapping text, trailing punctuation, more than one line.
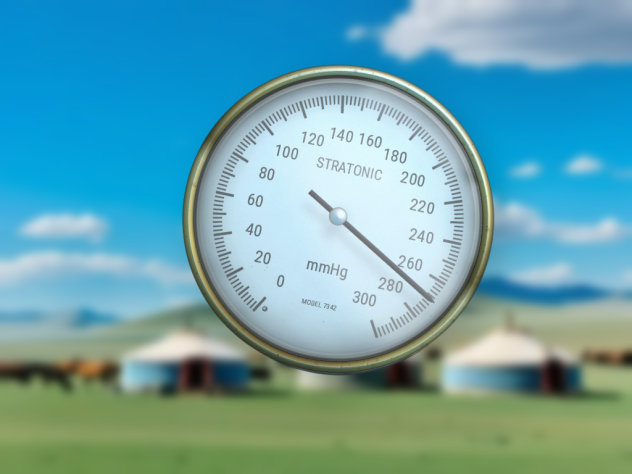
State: 270mmHg
